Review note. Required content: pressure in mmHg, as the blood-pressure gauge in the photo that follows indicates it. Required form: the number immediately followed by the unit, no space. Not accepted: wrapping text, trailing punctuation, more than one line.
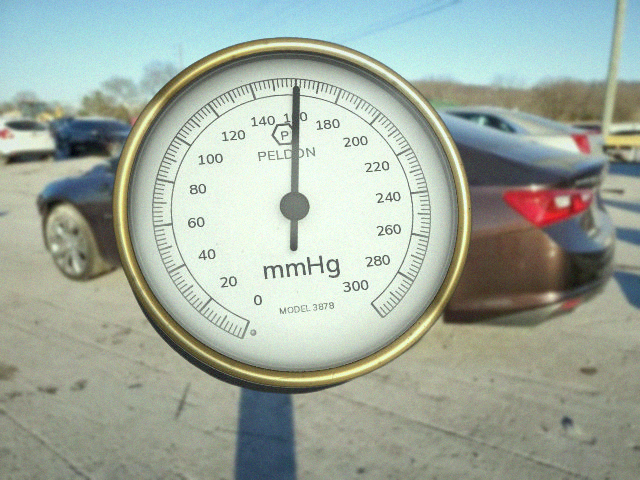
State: 160mmHg
